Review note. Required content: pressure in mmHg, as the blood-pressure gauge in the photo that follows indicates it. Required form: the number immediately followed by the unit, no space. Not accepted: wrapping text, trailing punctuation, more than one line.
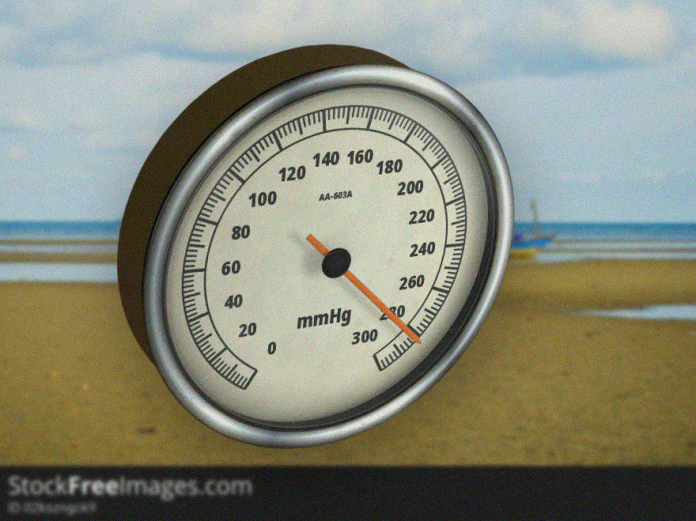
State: 282mmHg
